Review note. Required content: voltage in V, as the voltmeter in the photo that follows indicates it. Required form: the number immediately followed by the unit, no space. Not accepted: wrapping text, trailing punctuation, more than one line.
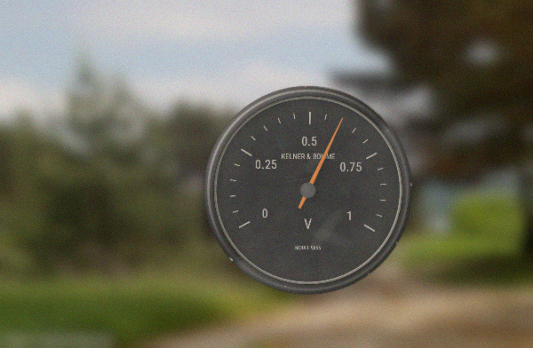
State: 0.6V
